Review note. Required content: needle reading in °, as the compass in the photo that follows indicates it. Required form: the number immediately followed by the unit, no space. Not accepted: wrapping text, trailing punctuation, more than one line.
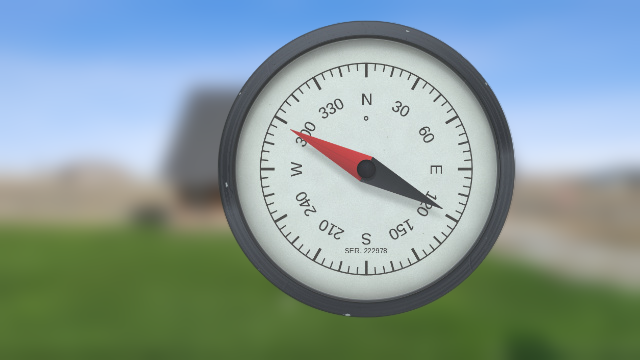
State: 297.5°
